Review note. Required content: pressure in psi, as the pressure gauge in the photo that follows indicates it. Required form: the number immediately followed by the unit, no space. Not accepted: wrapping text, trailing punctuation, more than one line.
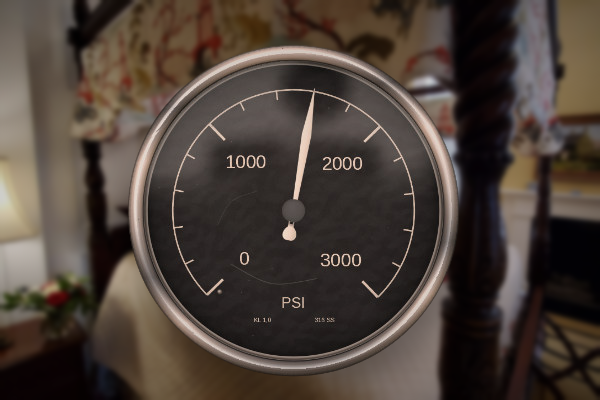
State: 1600psi
